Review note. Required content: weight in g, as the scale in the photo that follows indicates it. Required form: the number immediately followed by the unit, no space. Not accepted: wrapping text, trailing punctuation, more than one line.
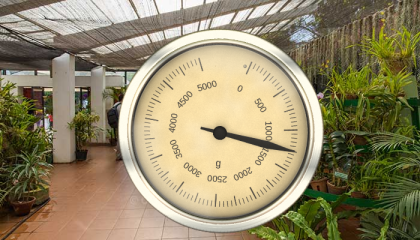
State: 1250g
